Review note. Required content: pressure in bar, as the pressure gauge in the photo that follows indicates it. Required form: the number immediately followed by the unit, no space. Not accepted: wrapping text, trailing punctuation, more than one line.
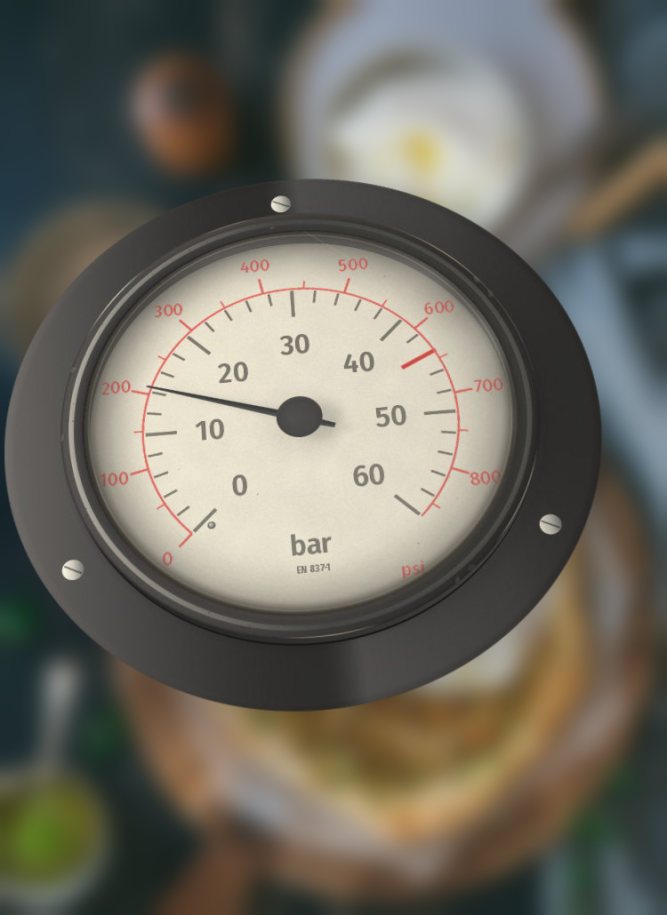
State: 14bar
